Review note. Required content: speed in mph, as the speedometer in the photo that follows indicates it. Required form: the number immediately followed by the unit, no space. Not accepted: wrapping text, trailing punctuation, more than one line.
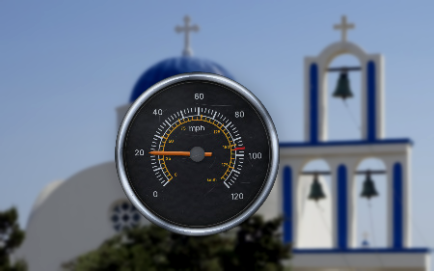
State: 20mph
